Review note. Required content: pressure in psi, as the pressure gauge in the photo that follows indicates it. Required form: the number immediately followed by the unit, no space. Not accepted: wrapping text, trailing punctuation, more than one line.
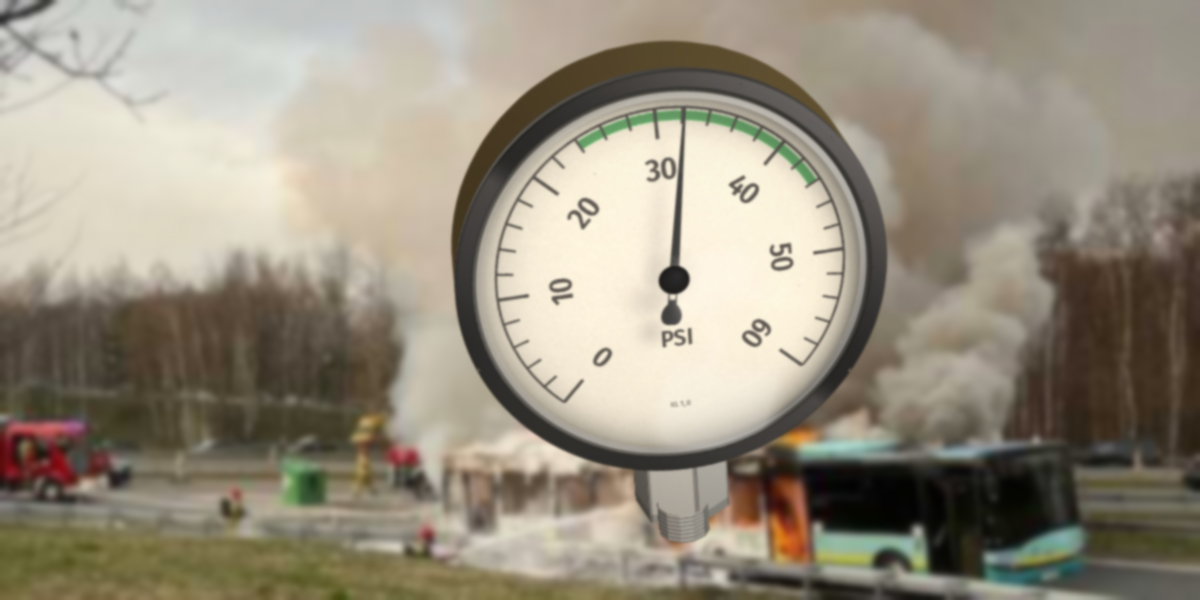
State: 32psi
